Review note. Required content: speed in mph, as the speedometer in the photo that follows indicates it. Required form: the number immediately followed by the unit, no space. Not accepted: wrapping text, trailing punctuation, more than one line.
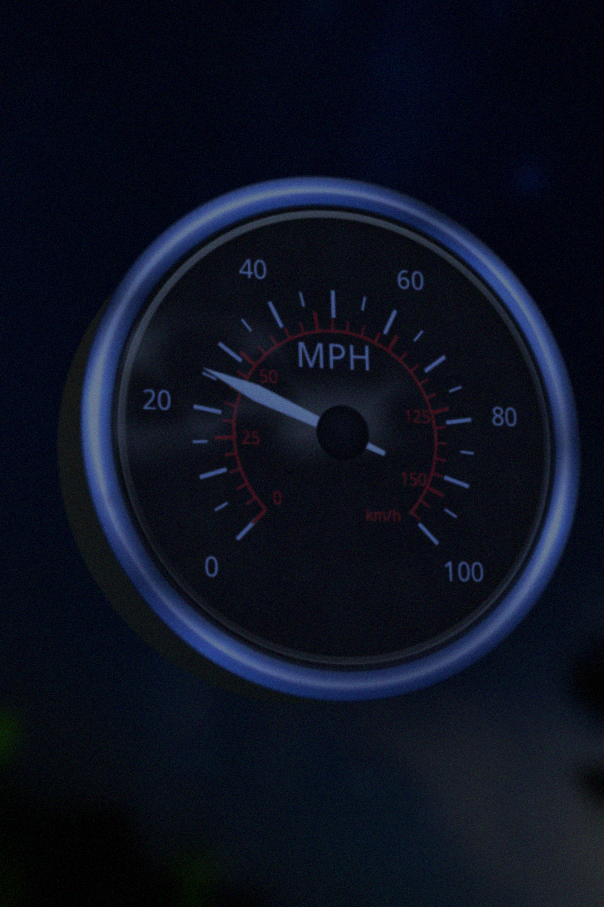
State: 25mph
